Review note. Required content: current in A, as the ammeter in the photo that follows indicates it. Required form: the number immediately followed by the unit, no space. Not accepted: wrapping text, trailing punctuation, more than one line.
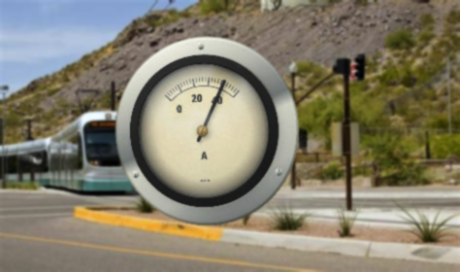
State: 40A
